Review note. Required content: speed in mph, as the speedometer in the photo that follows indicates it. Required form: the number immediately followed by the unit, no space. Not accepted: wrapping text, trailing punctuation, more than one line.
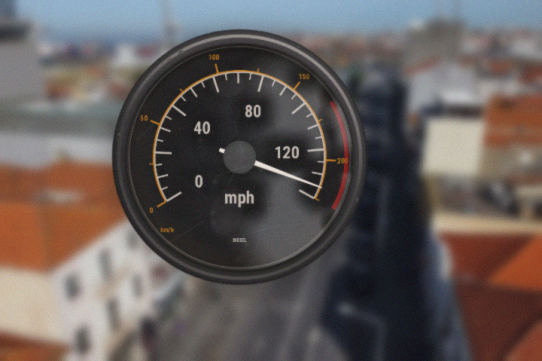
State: 135mph
